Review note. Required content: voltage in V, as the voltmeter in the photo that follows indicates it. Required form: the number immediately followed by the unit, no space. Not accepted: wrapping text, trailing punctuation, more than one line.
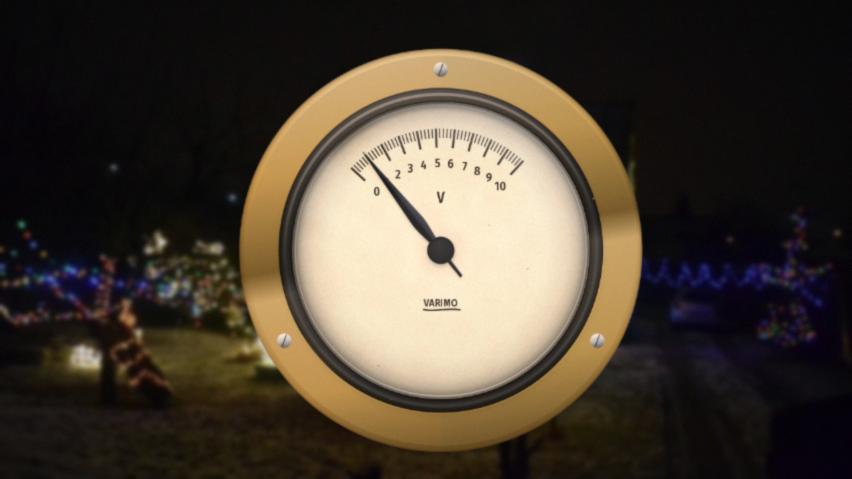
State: 1V
